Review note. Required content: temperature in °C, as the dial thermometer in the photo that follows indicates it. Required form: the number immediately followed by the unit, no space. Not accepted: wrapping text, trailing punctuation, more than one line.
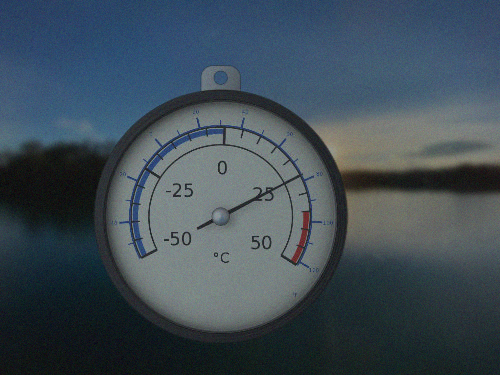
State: 25°C
